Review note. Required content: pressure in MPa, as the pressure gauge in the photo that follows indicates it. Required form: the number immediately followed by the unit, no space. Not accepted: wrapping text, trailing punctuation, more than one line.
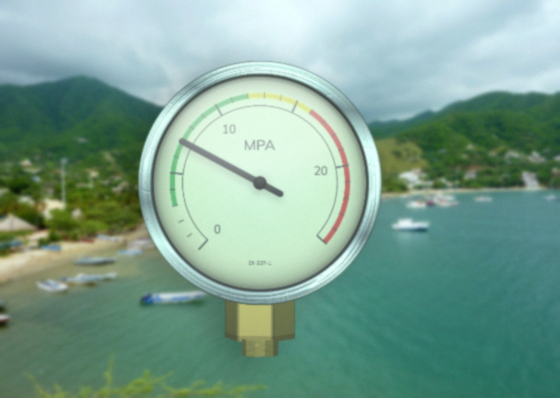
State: 7MPa
